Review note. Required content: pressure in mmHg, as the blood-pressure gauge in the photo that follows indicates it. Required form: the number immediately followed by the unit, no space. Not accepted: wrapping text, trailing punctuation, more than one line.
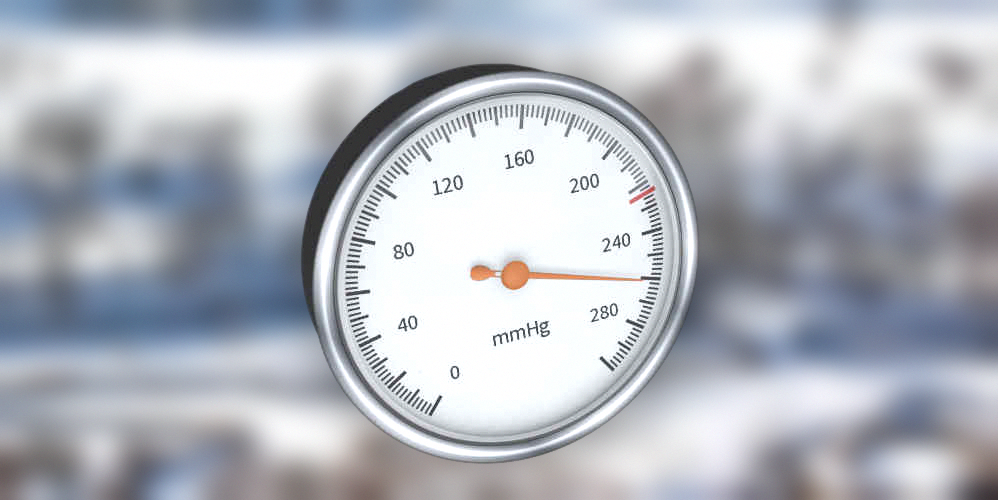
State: 260mmHg
